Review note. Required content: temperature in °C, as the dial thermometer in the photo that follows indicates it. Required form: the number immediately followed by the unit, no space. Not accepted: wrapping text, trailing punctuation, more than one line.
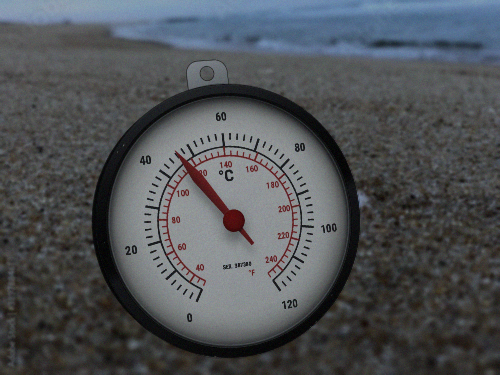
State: 46°C
